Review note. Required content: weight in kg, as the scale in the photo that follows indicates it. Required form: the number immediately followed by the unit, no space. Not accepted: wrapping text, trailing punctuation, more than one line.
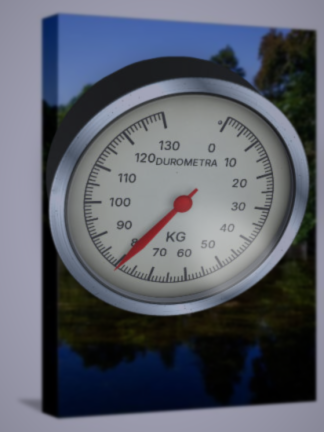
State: 80kg
